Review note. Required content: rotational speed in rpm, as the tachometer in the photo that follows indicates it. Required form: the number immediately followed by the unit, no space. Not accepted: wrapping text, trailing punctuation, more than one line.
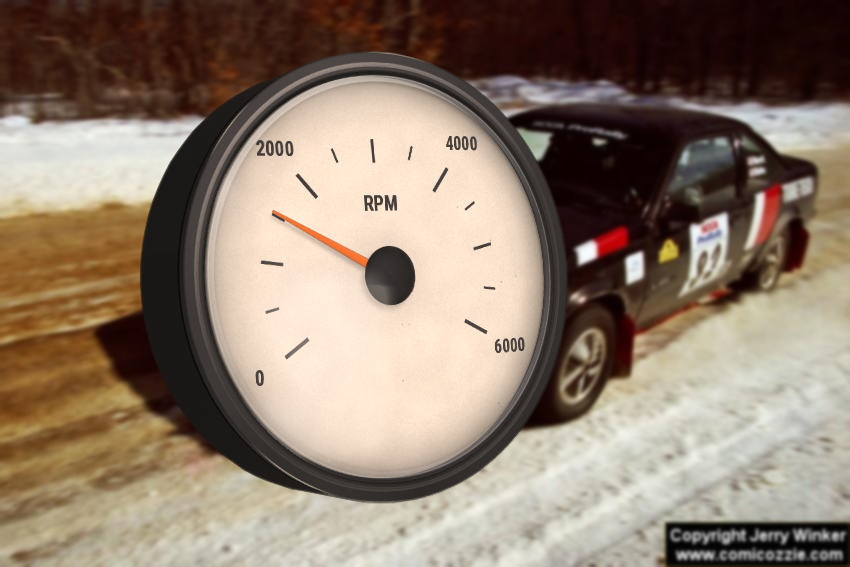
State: 1500rpm
